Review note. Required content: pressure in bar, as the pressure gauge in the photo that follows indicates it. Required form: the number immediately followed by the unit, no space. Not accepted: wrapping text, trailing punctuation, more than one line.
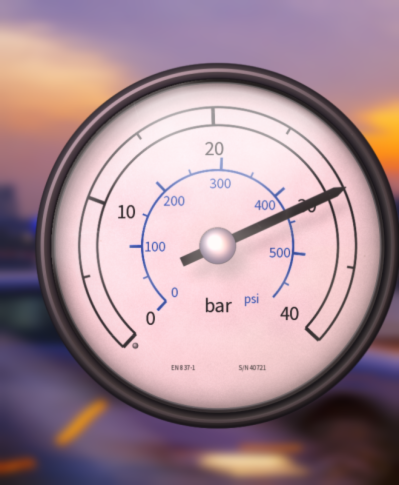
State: 30bar
